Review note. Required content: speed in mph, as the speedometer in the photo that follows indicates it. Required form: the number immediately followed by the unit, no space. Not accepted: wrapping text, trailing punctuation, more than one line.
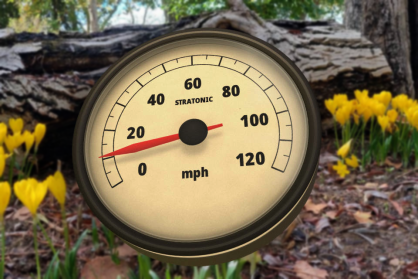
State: 10mph
